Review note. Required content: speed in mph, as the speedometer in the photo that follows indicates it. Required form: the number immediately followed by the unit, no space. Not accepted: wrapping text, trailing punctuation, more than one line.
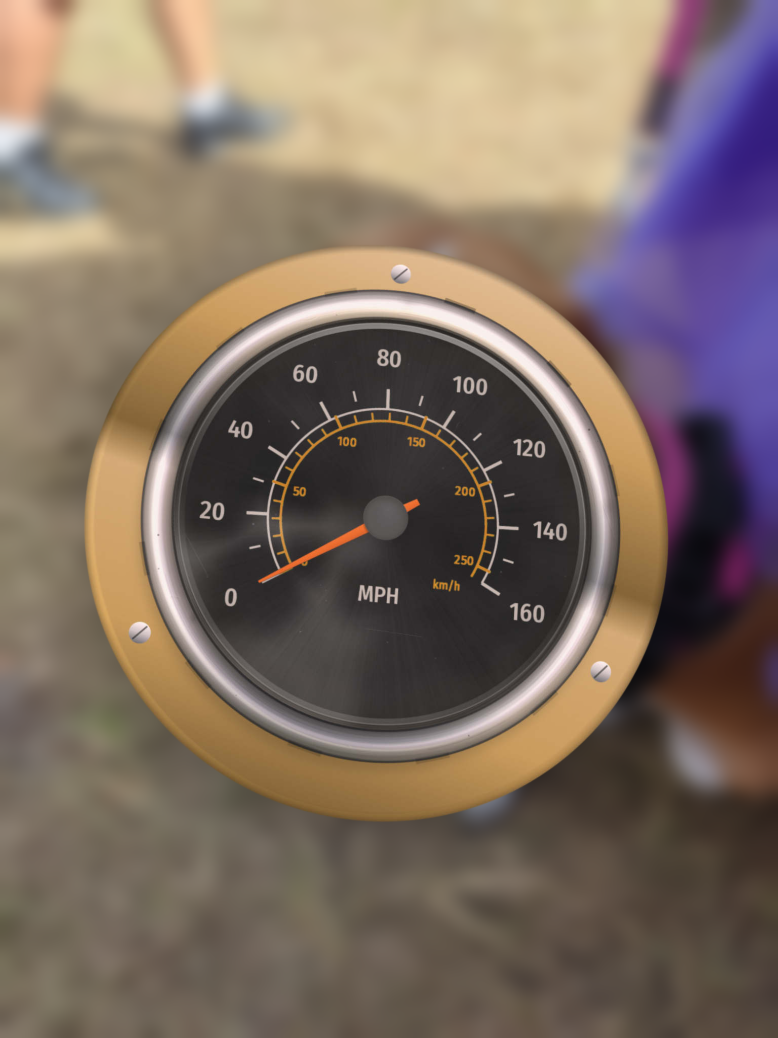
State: 0mph
